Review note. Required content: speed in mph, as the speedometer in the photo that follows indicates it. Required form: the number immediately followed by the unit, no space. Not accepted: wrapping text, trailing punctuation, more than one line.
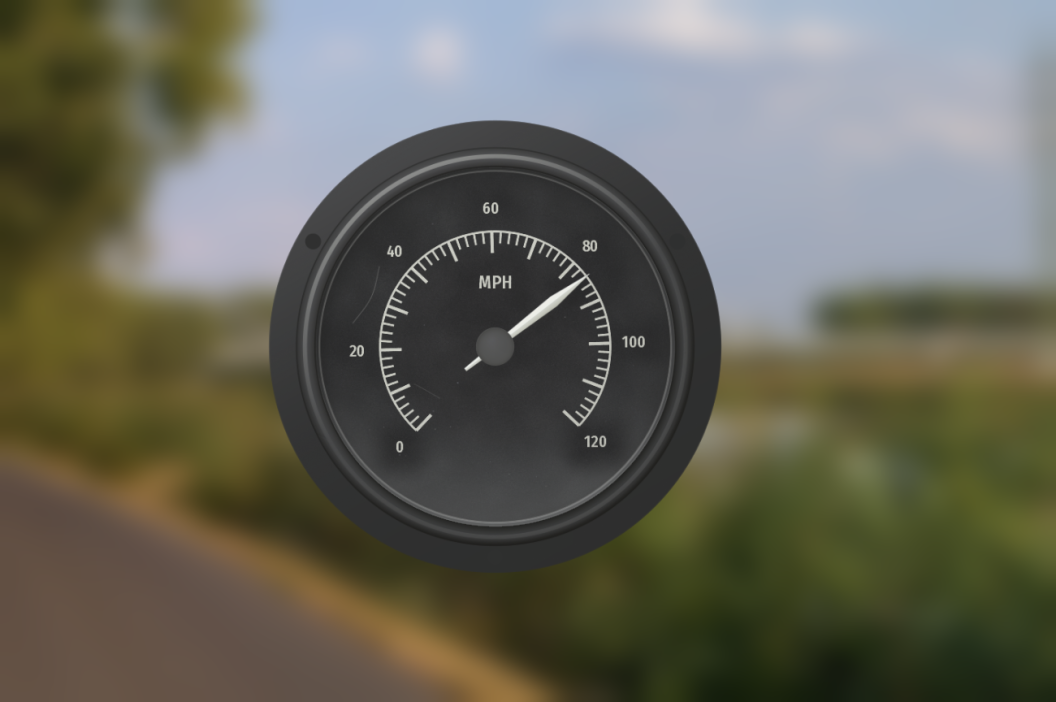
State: 84mph
